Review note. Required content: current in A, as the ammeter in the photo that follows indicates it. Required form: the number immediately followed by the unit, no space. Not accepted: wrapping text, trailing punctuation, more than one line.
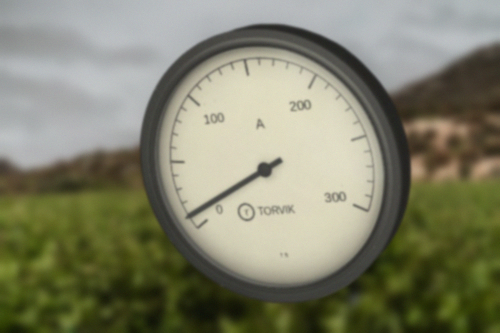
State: 10A
